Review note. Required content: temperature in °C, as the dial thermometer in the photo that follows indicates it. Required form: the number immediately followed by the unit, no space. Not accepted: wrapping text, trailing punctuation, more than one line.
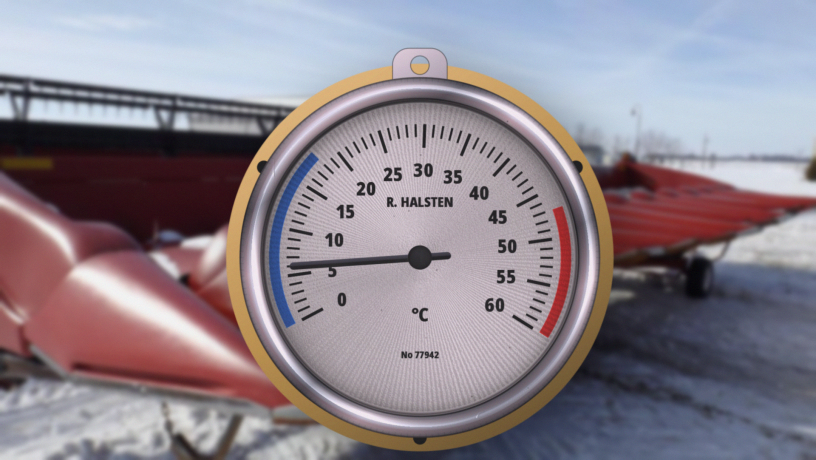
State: 6°C
